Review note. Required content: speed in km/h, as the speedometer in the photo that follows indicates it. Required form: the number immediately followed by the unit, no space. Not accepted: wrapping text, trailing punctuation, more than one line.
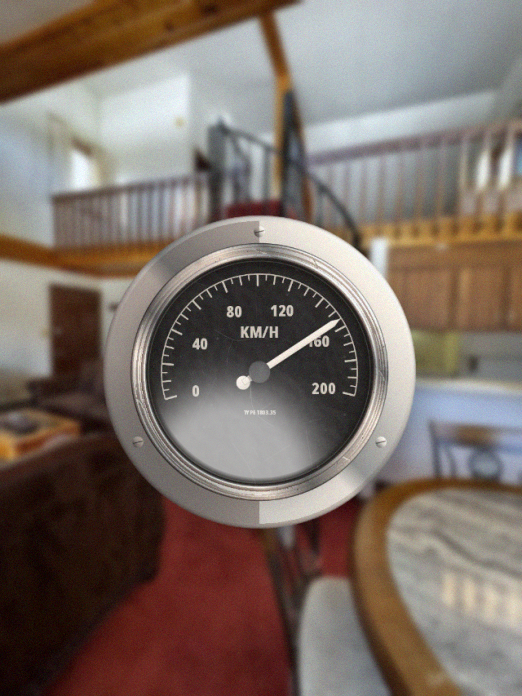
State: 155km/h
